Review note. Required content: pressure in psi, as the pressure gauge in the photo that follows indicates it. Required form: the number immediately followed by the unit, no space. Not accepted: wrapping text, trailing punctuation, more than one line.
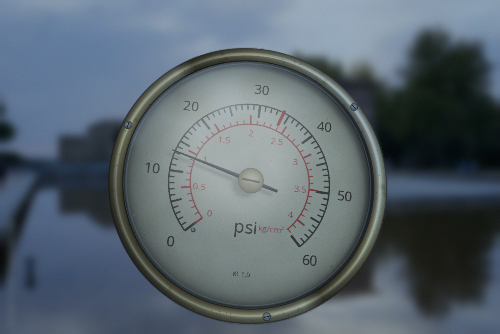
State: 13psi
